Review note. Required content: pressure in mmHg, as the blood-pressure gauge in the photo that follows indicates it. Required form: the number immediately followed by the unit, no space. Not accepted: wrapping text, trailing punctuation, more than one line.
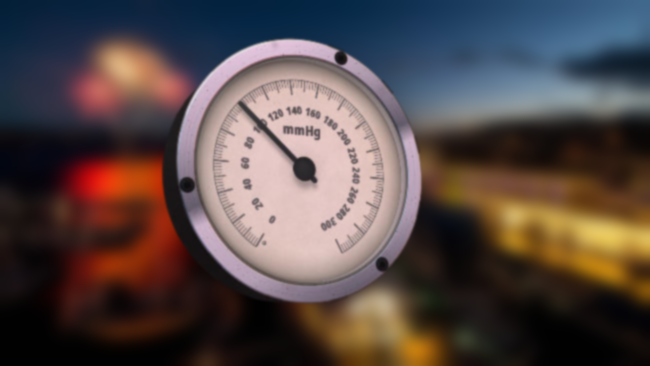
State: 100mmHg
